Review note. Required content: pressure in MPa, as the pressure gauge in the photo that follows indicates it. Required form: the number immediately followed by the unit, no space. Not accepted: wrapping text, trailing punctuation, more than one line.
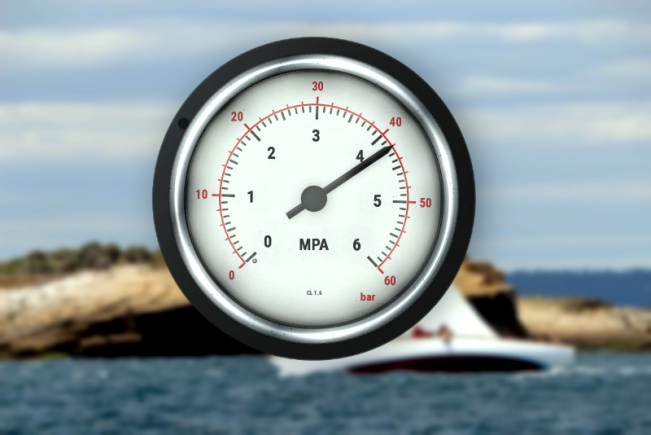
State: 4.2MPa
